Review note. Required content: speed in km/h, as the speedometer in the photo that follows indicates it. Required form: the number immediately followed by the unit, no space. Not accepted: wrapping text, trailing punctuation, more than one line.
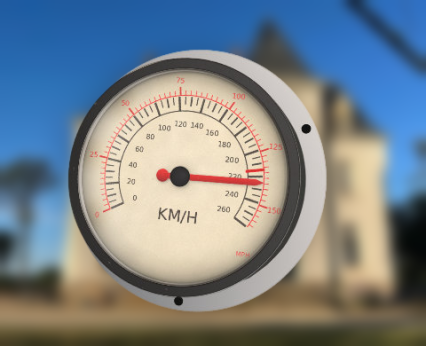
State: 225km/h
